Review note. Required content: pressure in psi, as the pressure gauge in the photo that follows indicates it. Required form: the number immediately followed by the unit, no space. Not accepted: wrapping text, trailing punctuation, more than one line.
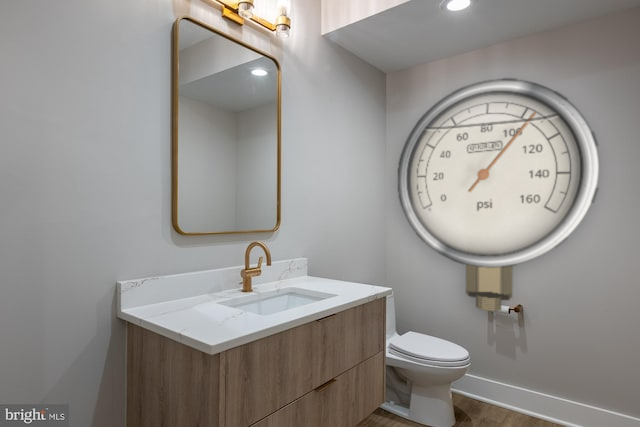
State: 105psi
